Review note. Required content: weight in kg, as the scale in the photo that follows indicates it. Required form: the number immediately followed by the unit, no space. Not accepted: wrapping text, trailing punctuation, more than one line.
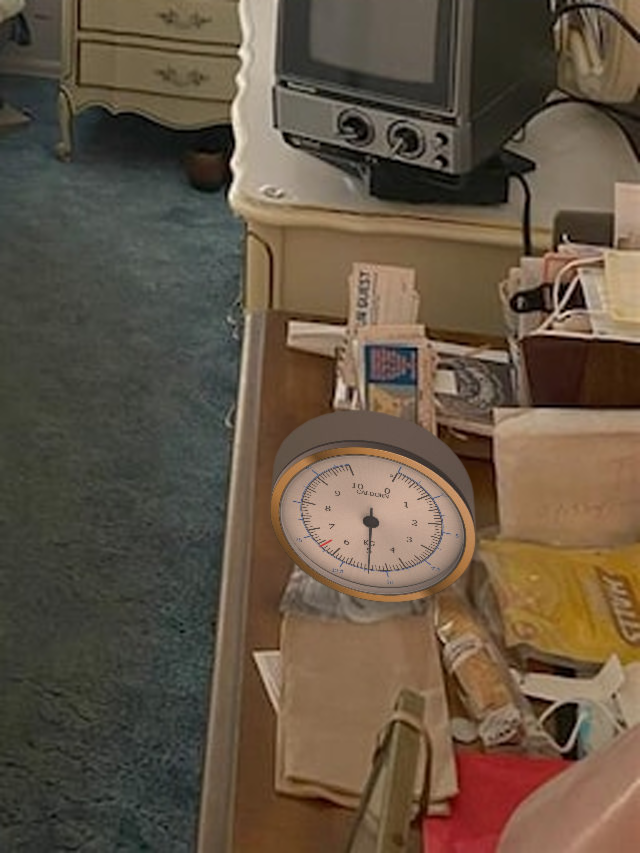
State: 5kg
